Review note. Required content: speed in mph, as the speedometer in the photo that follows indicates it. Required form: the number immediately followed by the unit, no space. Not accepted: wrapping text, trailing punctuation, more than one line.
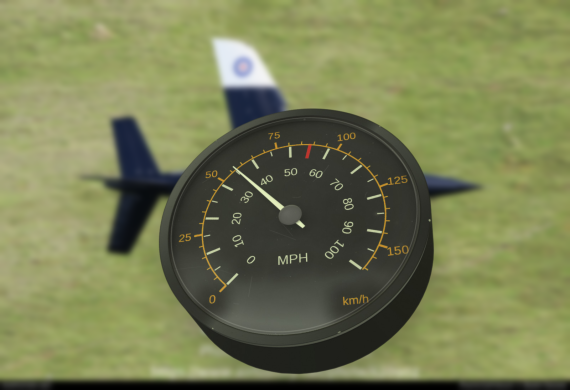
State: 35mph
